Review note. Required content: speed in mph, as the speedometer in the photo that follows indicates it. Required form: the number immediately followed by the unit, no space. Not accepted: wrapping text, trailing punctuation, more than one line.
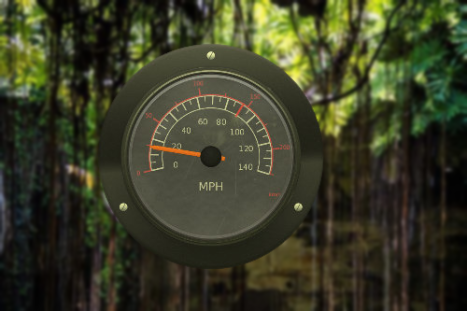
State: 15mph
